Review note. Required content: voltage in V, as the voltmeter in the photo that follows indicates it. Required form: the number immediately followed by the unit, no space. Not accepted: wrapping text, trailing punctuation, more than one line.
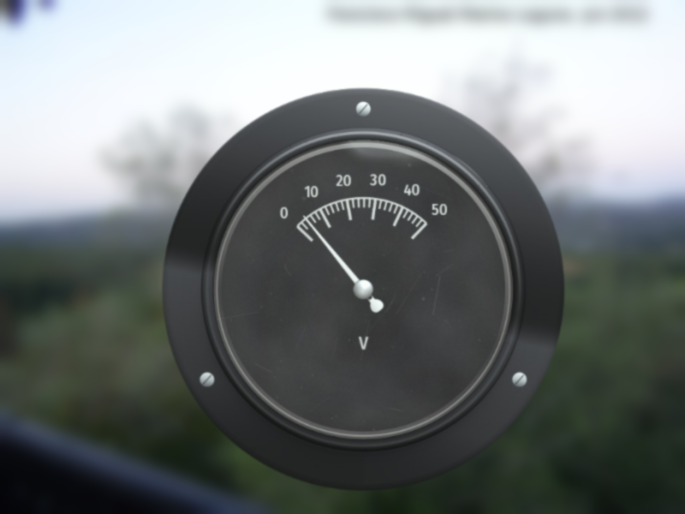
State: 4V
